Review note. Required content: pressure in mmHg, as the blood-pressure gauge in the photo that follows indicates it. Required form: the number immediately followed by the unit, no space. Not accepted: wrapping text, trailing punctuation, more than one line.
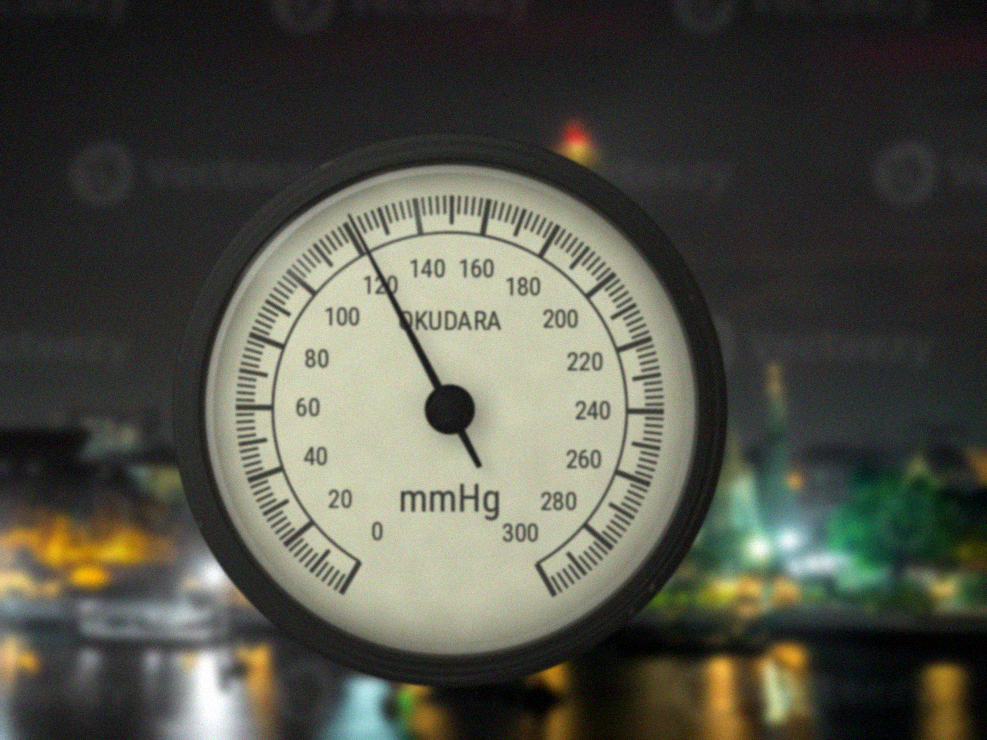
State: 122mmHg
